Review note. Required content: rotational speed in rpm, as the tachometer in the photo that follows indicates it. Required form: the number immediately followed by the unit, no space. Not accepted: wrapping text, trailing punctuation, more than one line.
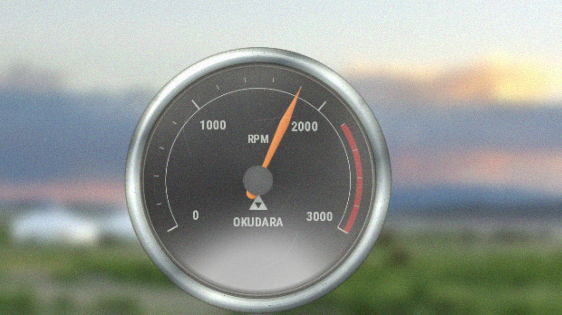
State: 1800rpm
